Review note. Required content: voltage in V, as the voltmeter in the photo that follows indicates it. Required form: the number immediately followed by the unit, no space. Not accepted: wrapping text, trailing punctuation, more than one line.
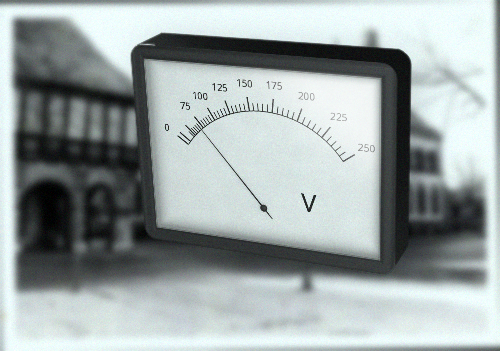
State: 75V
